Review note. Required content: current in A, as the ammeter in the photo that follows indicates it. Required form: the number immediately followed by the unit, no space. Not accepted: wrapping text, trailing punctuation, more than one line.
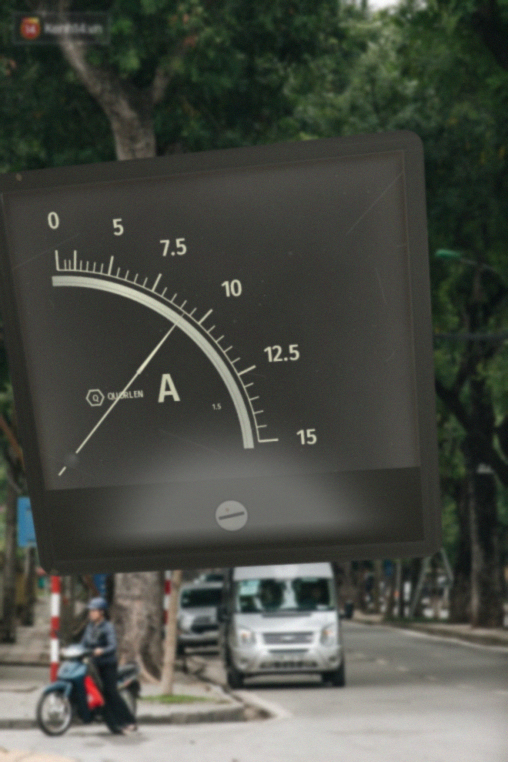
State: 9.25A
